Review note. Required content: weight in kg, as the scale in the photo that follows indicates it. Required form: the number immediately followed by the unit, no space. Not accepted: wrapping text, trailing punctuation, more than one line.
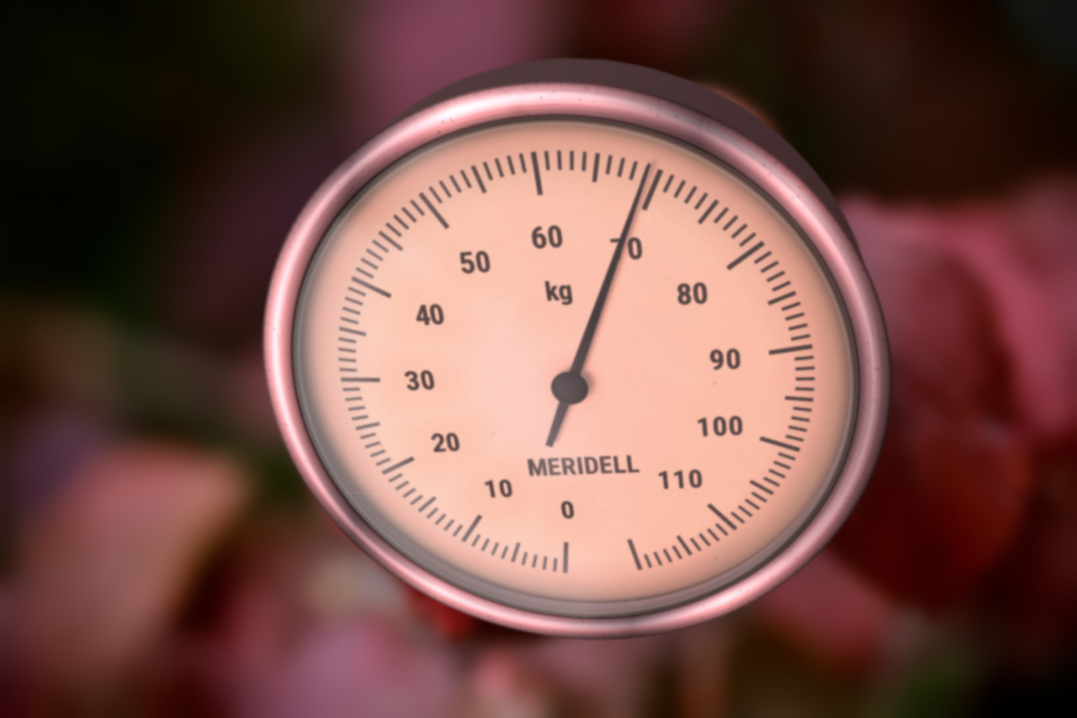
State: 69kg
